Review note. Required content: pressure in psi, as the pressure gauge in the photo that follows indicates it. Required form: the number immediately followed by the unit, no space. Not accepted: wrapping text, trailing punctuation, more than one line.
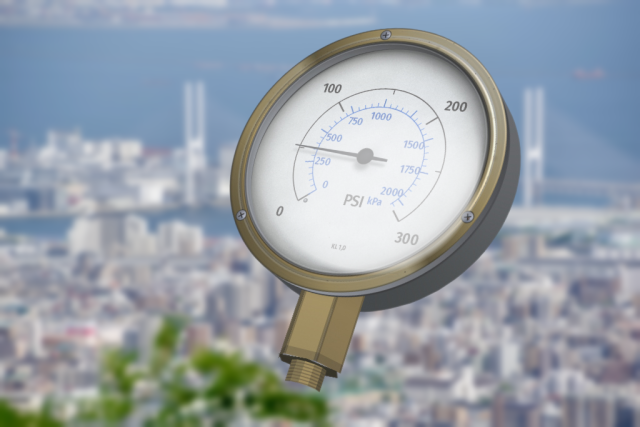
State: 50psi
